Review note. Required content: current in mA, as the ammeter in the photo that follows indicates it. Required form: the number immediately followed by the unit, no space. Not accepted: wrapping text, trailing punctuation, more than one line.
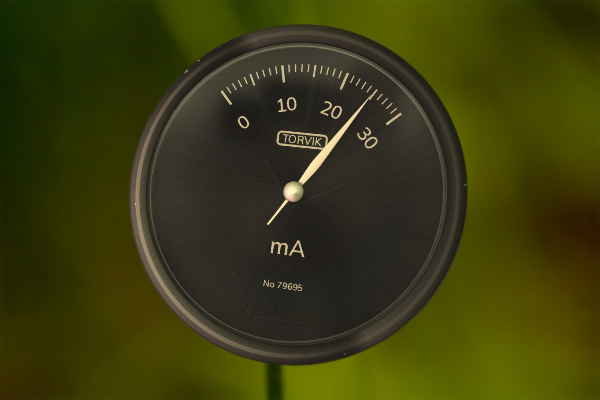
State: 25mA
